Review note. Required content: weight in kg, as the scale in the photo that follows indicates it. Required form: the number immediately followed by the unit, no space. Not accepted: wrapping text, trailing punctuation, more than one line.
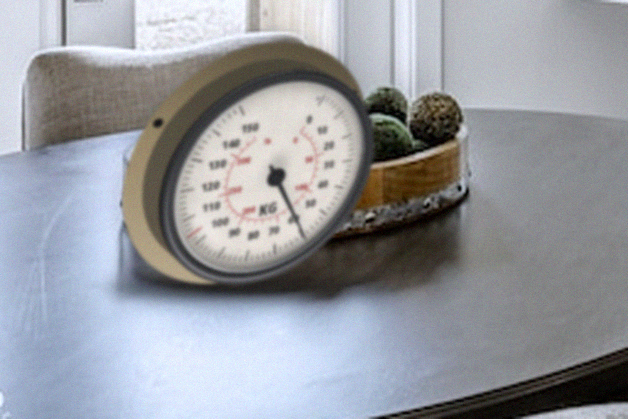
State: 60kg
